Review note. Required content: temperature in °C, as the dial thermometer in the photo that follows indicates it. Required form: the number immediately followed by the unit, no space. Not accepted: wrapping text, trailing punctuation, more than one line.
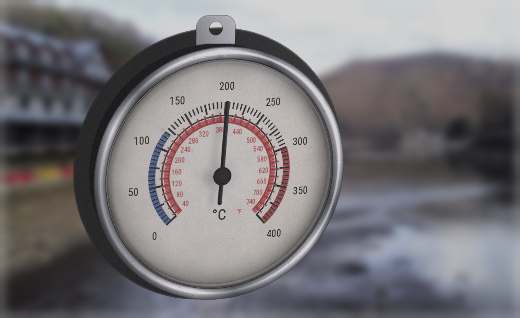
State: 200°C
